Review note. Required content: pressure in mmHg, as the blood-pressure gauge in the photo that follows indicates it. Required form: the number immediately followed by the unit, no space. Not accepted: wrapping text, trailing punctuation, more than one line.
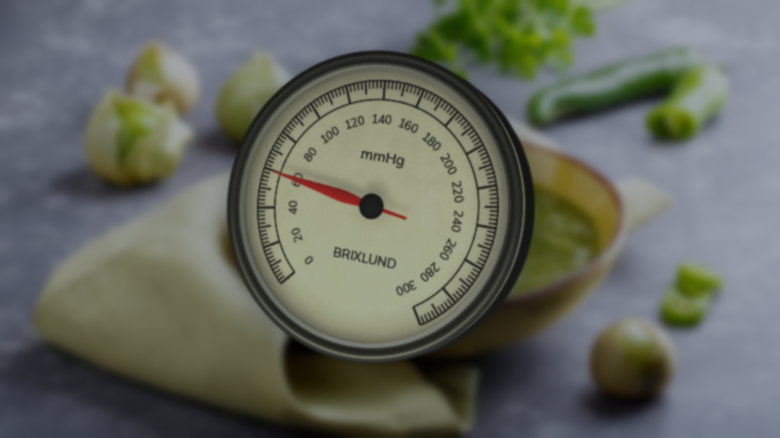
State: 60mmHg
